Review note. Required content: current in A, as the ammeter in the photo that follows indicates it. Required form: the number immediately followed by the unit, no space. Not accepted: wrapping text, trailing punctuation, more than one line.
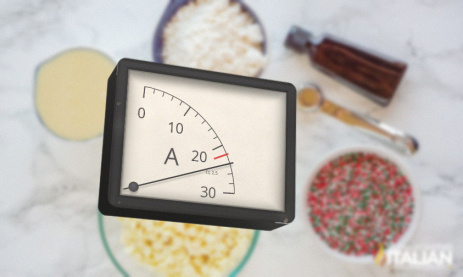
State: 24A
